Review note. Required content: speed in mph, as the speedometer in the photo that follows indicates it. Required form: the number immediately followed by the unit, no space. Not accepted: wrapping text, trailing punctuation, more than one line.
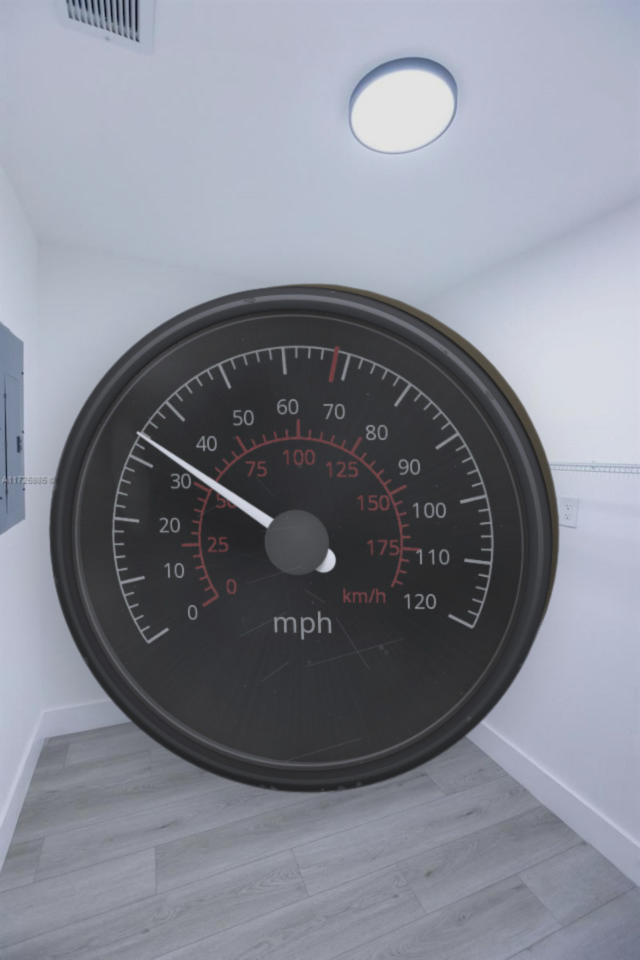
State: 34mph
